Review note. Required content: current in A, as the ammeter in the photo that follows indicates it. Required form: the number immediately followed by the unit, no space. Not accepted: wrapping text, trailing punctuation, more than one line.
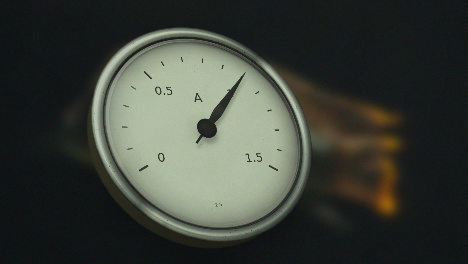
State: 1A
